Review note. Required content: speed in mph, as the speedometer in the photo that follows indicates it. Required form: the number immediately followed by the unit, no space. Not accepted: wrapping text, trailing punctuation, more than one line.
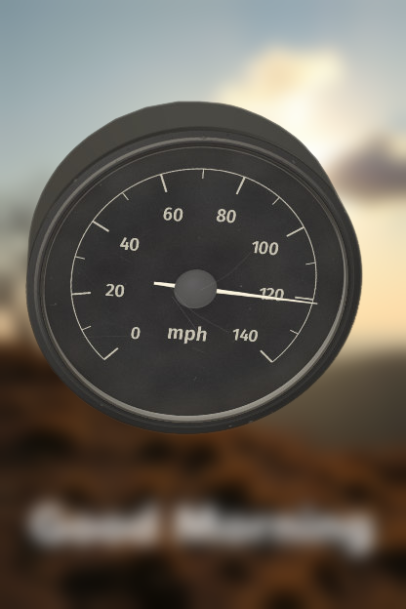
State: 120mph
